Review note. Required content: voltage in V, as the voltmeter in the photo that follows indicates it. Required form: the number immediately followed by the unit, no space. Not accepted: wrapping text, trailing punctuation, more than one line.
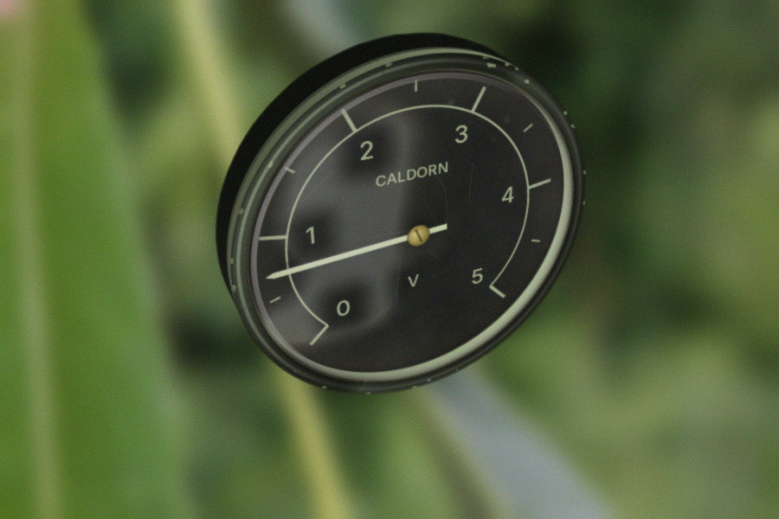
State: 0.75V
